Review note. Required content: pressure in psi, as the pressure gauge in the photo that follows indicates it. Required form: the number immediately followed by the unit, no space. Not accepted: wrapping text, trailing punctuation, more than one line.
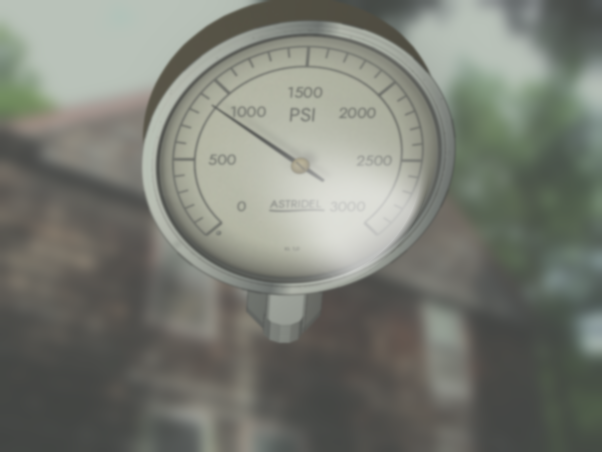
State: 900psi
